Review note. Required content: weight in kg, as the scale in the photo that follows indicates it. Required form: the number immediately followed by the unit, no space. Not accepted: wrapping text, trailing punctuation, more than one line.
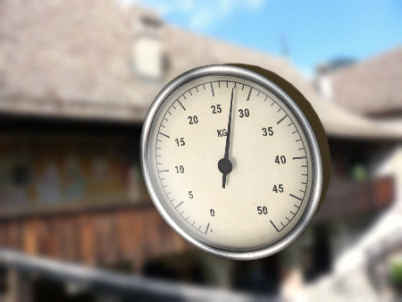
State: 28kg
